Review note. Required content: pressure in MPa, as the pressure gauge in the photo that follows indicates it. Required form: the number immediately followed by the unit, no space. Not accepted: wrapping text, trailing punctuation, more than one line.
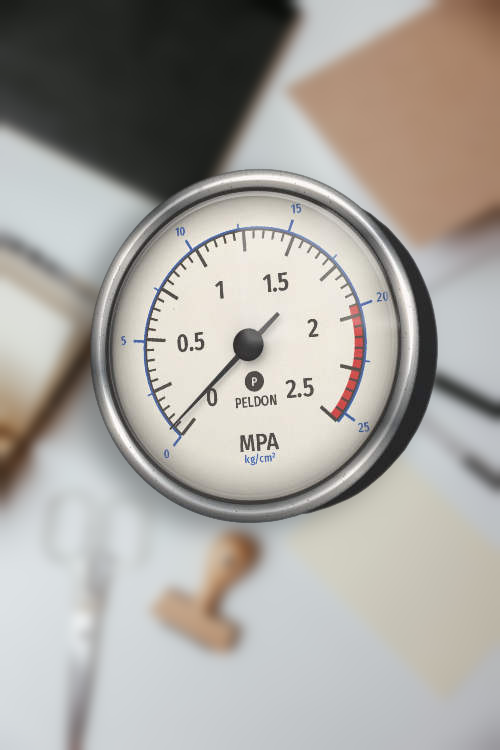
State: 0.05MPa
